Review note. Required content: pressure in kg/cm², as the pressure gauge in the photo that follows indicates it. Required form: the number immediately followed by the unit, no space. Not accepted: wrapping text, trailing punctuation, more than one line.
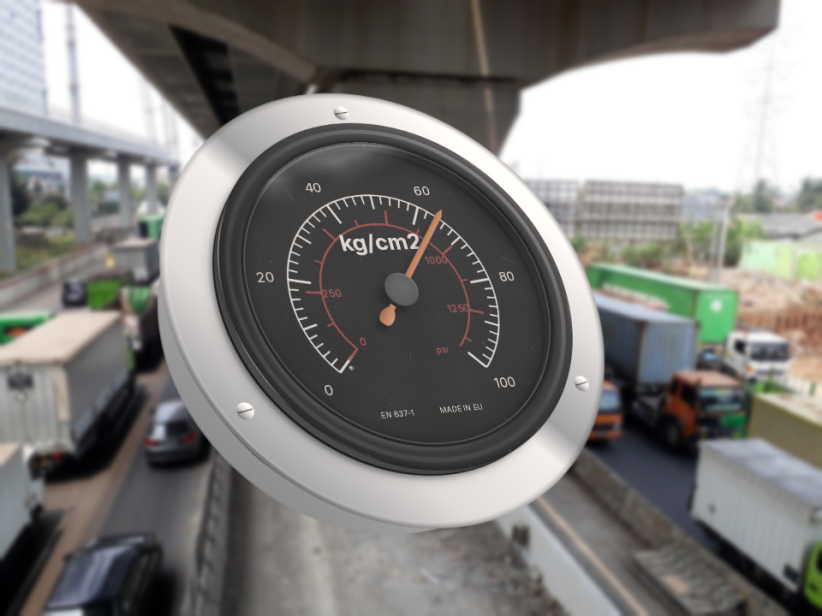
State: 64kg/cm²
